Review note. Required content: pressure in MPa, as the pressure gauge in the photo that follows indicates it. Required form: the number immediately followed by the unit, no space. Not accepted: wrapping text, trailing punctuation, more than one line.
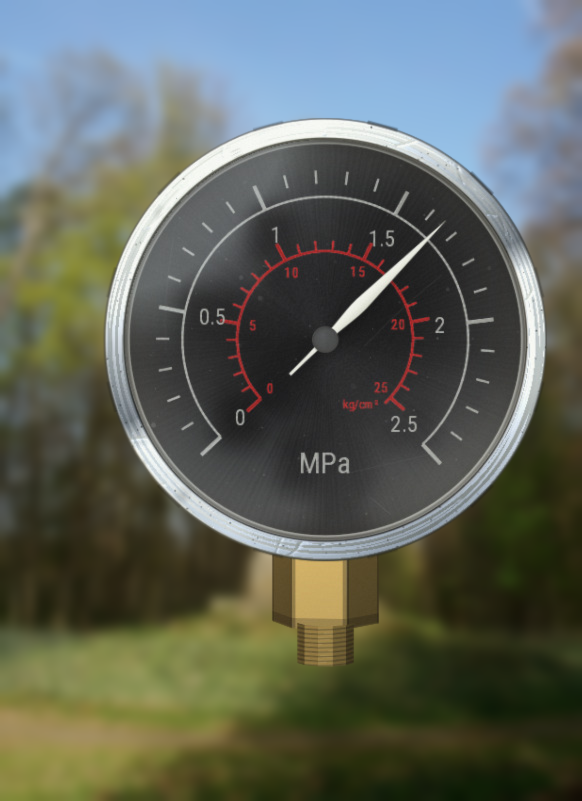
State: 1.65MPa
